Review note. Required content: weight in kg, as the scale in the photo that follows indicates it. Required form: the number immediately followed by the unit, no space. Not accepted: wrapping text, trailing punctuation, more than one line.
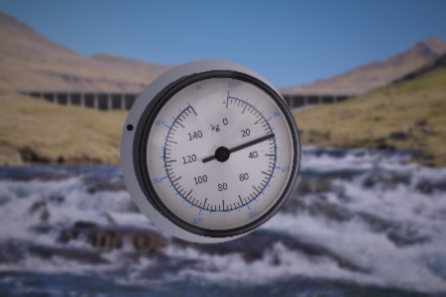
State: 30kg
